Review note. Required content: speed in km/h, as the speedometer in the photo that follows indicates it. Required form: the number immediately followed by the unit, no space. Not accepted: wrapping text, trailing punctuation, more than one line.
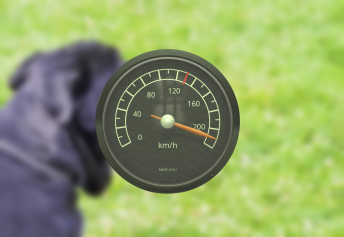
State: 210km/h
